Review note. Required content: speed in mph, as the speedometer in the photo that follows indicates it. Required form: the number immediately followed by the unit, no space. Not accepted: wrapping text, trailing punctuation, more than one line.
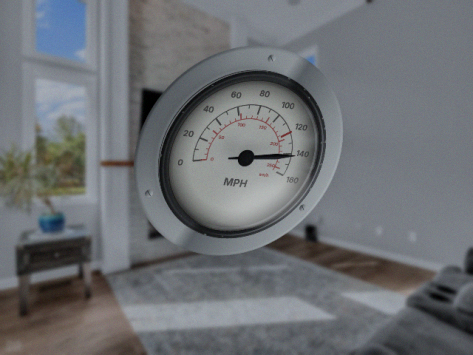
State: 140mph
